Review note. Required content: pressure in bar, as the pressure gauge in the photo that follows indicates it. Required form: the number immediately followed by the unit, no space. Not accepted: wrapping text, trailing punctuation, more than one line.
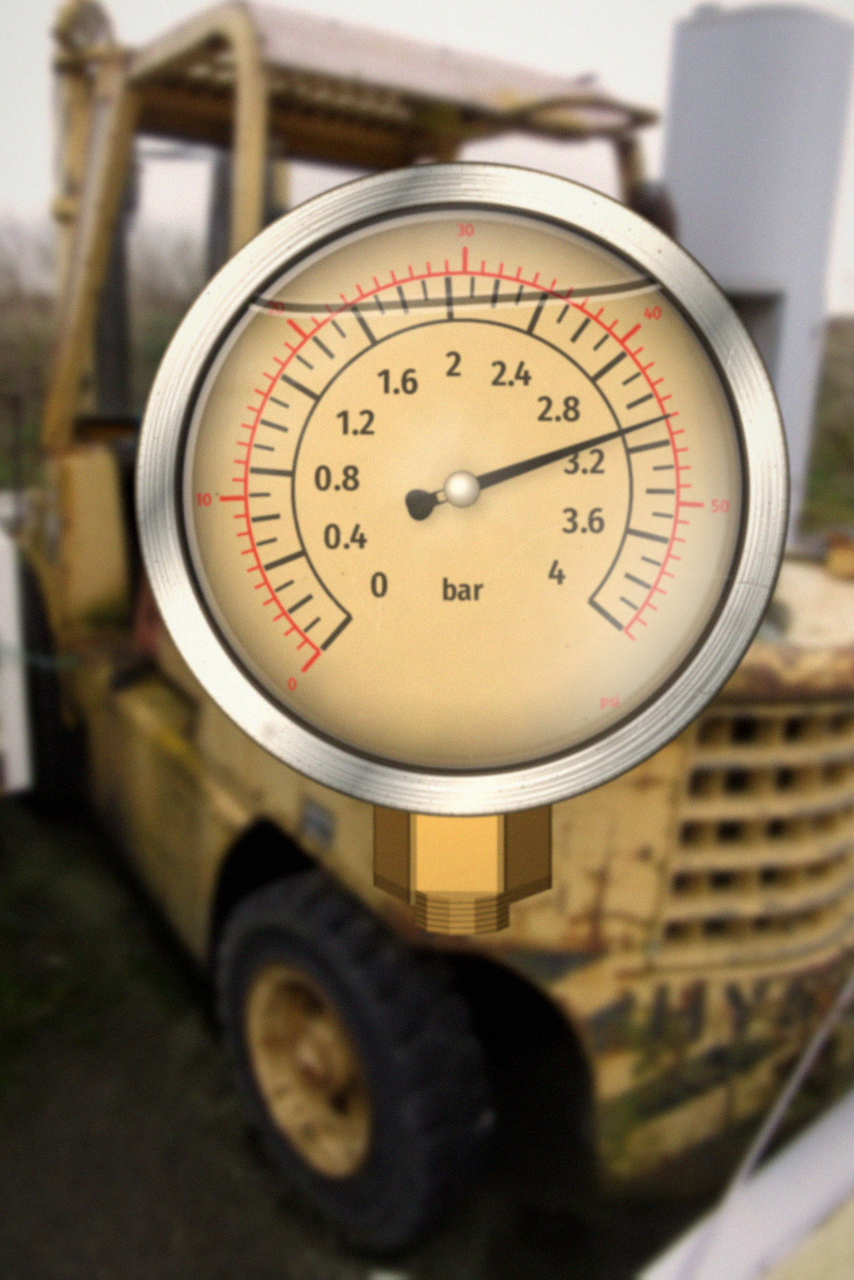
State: 3.1bar
